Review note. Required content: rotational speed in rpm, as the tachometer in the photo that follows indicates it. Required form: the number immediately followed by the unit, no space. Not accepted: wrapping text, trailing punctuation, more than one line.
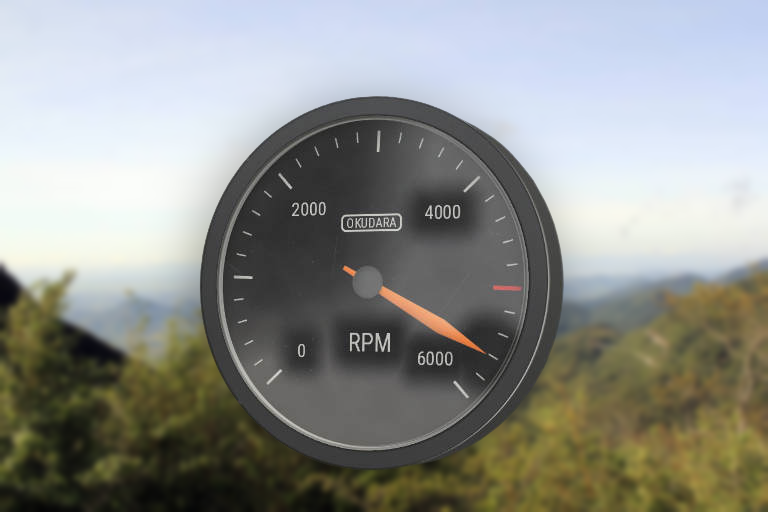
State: 5600rpm
